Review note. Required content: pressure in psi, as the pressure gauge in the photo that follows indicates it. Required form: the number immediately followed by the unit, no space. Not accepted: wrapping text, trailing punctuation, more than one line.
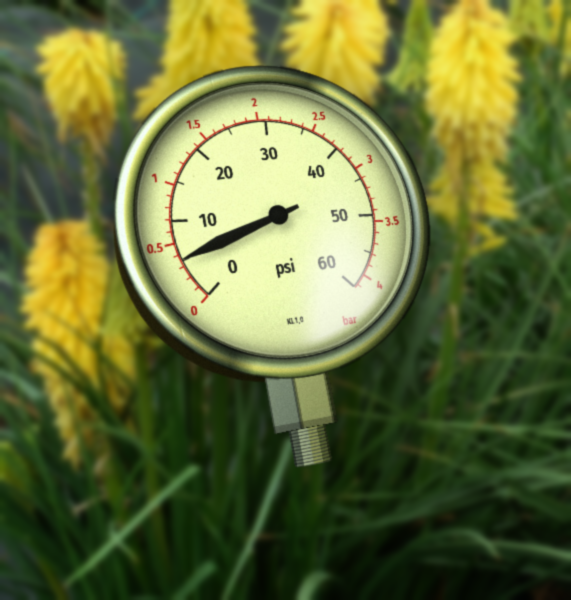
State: 5psi
